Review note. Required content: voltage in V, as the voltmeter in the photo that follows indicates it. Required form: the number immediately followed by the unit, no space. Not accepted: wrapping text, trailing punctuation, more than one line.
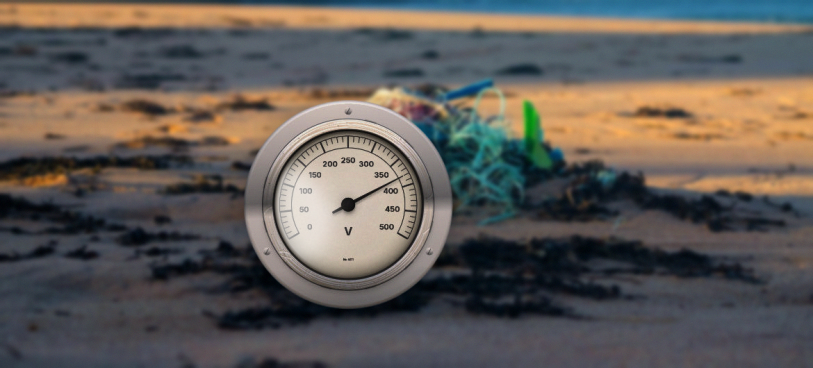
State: 380V
